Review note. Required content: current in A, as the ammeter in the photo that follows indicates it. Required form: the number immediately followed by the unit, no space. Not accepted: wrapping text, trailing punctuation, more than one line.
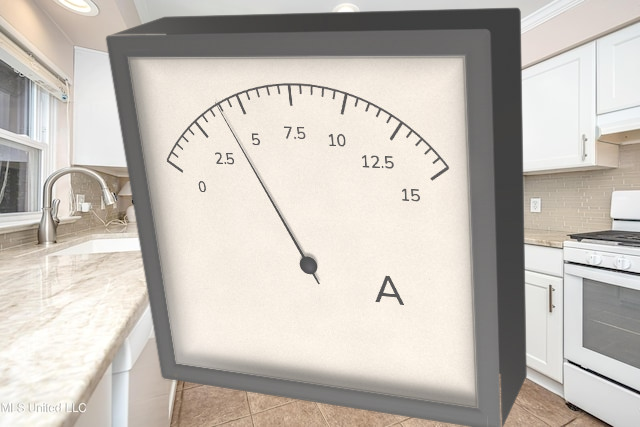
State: 4A
